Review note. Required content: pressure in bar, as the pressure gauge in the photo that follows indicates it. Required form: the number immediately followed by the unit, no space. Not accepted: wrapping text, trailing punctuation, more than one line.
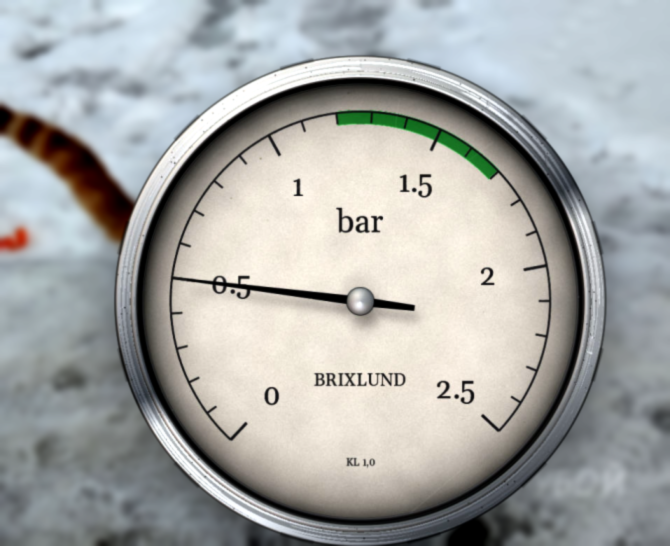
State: 0.5bar
